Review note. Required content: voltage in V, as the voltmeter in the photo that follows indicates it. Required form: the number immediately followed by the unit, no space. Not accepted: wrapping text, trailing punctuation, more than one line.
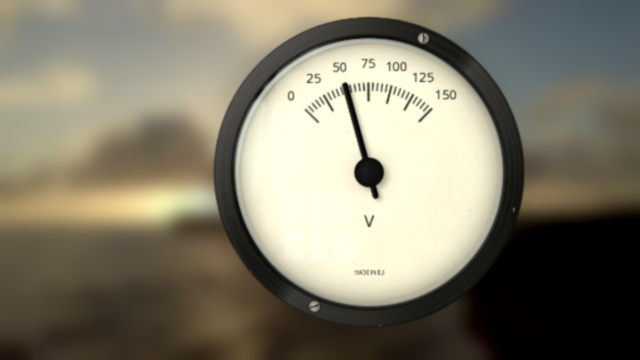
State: 50V
